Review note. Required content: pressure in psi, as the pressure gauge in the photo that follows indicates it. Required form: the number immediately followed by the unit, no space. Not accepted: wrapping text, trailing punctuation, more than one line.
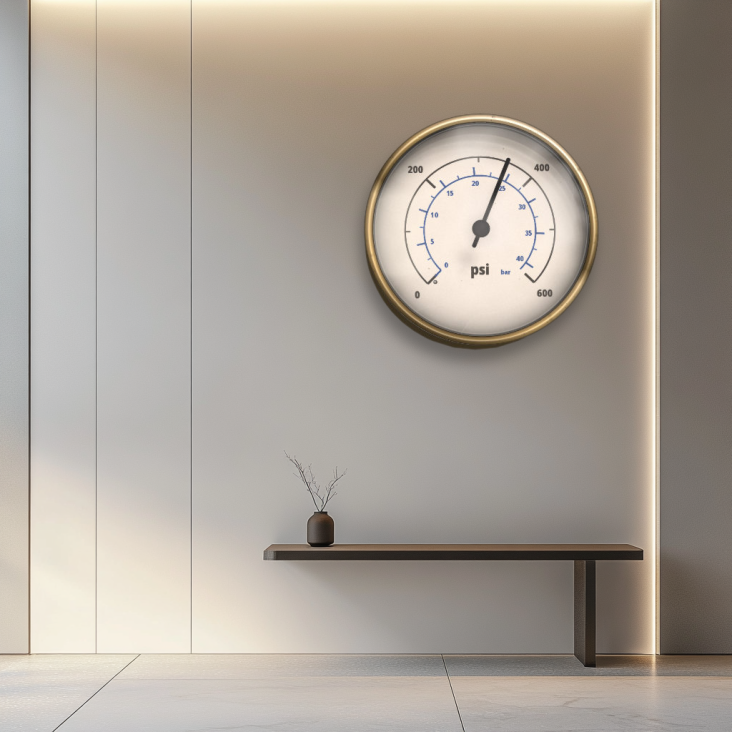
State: 350psi
